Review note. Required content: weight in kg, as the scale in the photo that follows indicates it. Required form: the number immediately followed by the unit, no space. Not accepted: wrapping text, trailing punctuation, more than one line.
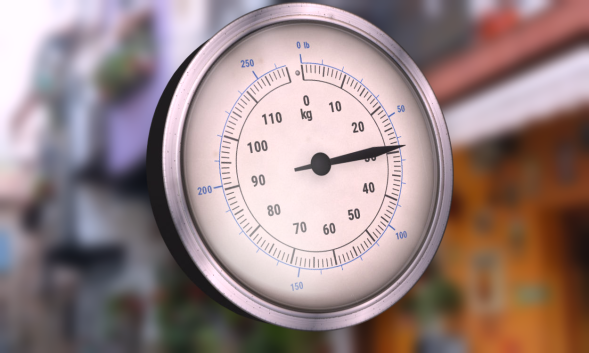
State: 29kg
